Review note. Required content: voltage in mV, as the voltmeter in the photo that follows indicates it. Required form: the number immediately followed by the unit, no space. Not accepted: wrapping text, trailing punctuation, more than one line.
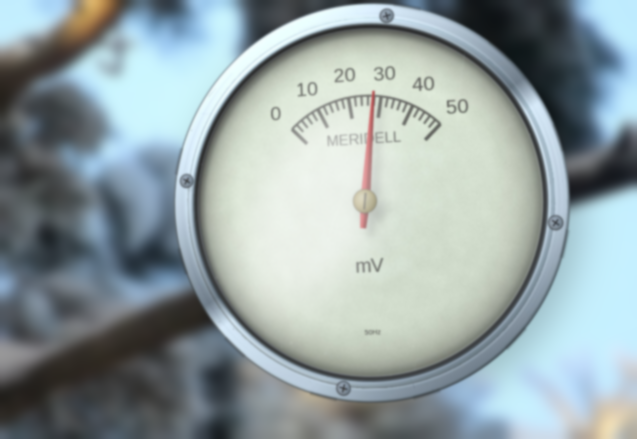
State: 28mV
